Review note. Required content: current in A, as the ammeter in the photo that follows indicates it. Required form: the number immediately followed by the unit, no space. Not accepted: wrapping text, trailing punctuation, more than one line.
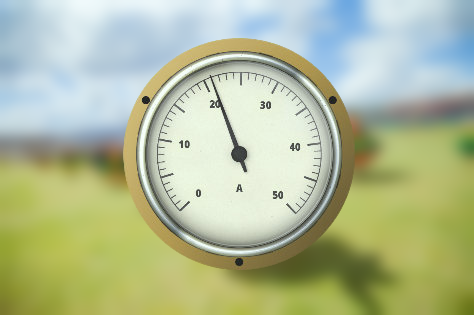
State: 21A
